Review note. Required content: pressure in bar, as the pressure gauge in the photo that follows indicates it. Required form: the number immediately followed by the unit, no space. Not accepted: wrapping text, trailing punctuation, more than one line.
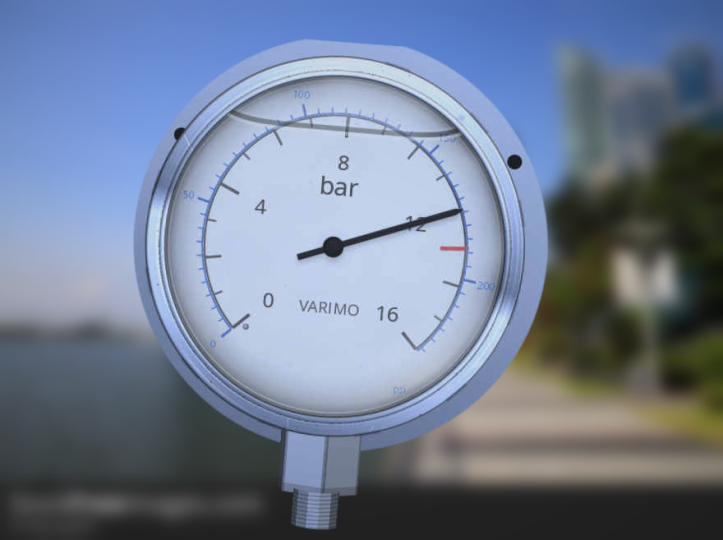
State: 12bar
